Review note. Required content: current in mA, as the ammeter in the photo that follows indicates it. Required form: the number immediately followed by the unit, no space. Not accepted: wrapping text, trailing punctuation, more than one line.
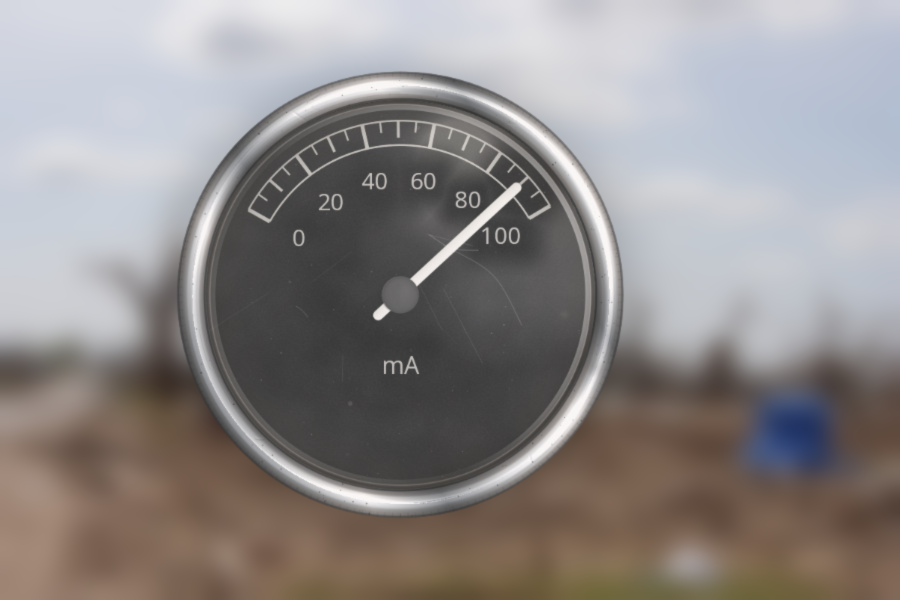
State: 90mA
